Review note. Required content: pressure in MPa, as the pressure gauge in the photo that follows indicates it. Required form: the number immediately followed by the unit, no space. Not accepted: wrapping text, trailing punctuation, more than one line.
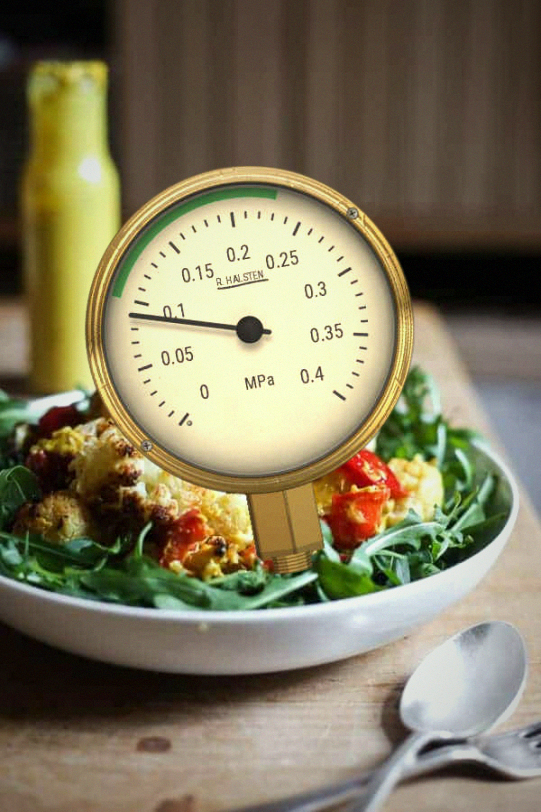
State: 0.09MPa
